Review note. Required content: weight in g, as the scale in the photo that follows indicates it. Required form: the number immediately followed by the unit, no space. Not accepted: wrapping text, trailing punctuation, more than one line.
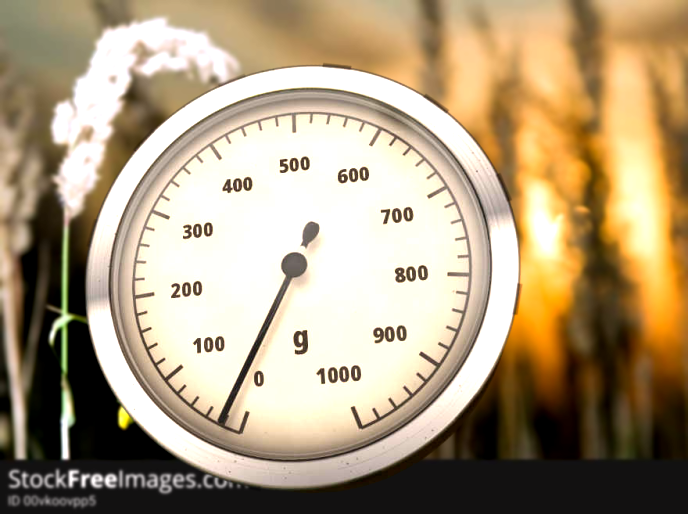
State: 20g
